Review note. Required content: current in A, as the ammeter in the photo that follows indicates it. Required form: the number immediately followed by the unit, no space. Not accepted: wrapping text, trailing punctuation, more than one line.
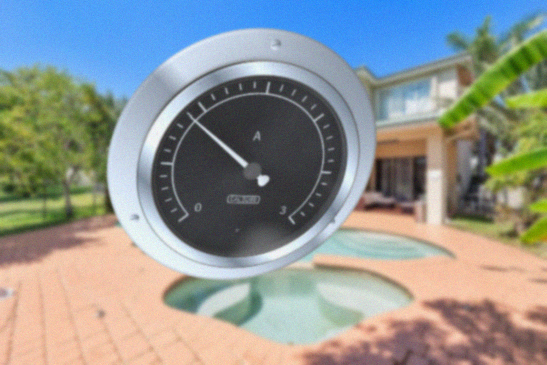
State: 0.9A
